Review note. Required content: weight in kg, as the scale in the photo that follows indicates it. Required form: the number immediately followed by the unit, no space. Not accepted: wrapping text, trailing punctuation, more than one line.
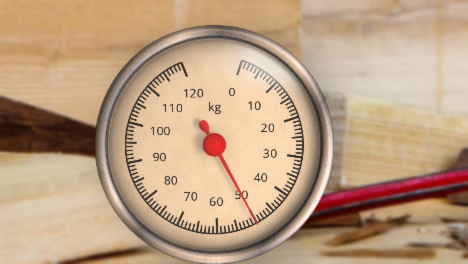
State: 50kg
